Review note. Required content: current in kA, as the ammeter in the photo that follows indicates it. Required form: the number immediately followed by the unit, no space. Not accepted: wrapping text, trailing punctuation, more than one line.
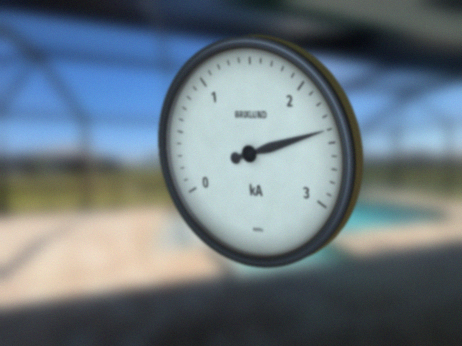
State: 2.4kA
